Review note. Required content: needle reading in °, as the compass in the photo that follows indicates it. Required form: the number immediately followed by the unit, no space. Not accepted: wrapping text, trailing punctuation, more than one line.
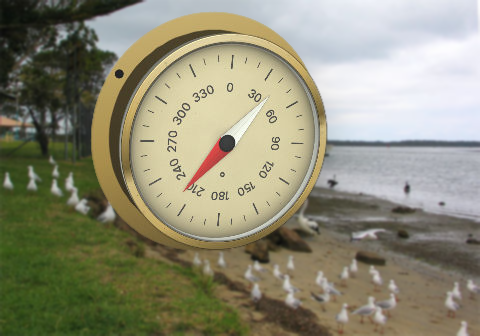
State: 220°
